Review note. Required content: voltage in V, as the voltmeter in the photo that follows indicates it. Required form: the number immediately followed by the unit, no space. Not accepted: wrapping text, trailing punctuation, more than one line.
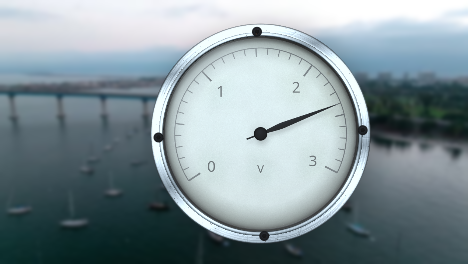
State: 2.4V
